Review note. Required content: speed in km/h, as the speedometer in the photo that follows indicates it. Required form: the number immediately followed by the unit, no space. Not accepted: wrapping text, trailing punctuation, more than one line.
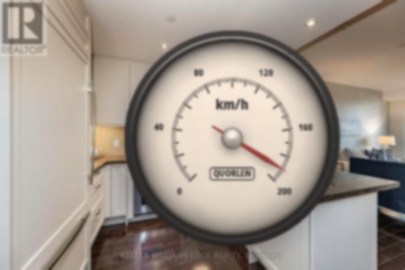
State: 190km/h
